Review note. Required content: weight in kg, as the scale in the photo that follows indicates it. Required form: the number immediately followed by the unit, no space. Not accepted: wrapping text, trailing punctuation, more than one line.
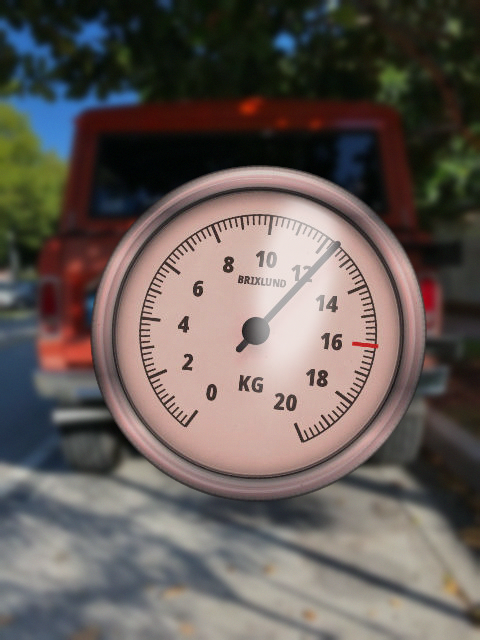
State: 12.4kg
